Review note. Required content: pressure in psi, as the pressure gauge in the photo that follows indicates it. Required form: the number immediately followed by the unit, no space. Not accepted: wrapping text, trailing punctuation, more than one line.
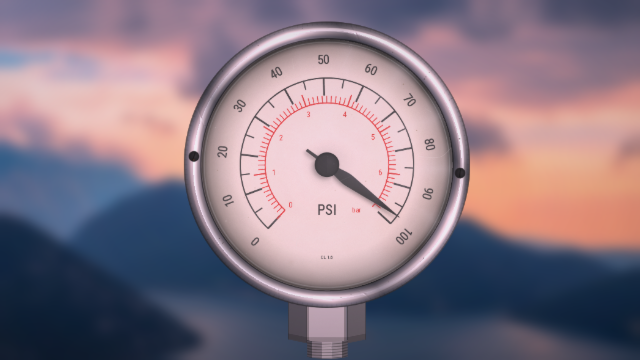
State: 97.5psi
